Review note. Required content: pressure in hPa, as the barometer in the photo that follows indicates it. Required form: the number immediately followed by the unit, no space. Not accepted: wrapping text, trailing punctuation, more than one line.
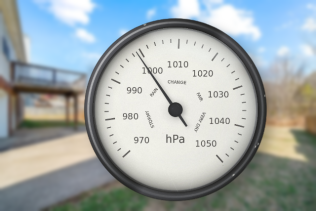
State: 999hPa
